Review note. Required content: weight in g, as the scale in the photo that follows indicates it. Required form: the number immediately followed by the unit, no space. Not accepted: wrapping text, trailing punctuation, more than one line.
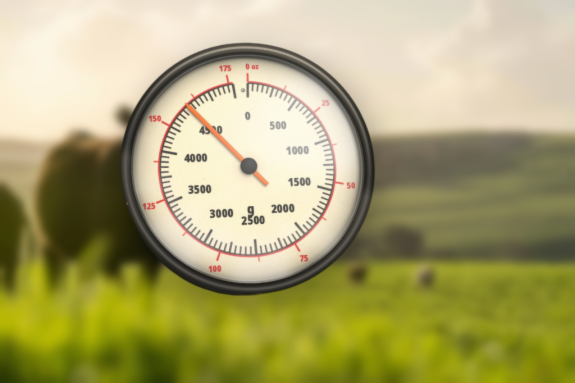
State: 4500g
